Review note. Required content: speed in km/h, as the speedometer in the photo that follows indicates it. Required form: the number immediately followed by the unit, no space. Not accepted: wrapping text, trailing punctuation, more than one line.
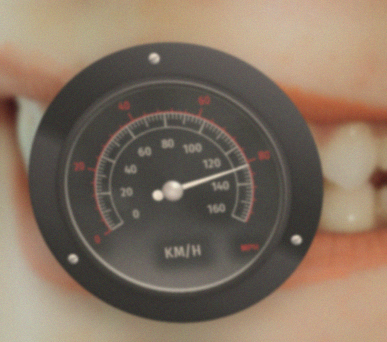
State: 130km/h
